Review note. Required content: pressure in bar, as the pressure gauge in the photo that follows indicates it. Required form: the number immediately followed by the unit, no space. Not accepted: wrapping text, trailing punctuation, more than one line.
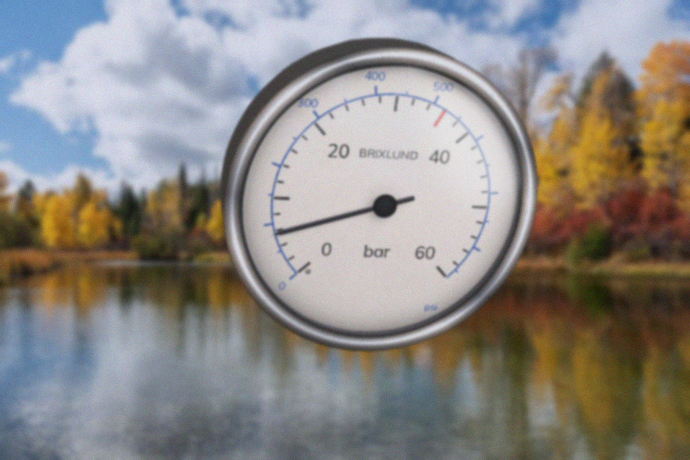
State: 6bar
